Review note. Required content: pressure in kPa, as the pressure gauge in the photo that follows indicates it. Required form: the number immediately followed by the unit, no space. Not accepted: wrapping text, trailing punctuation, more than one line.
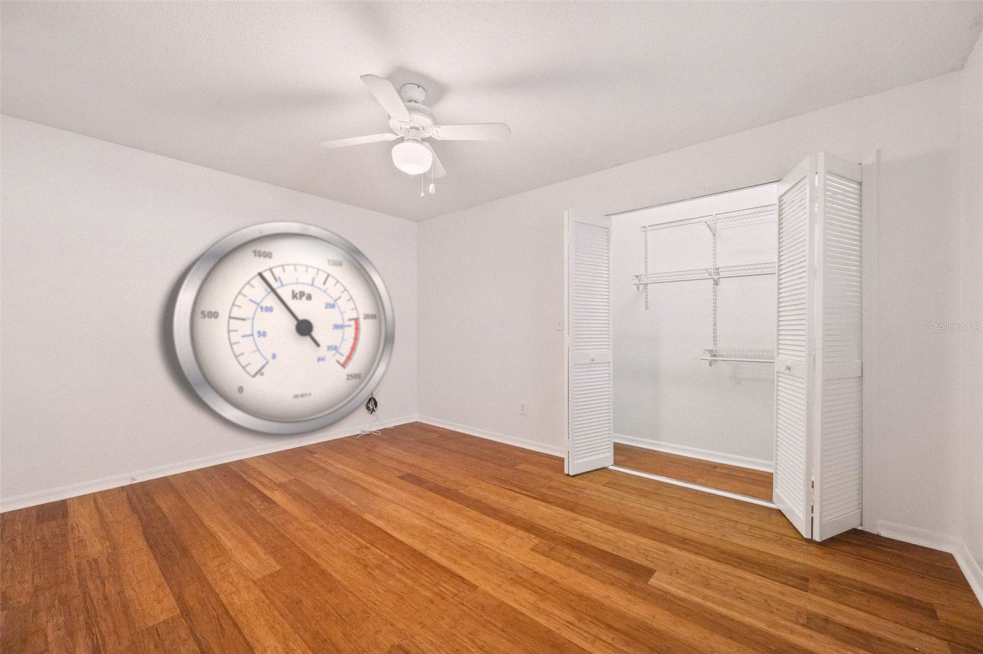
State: 900kPa
